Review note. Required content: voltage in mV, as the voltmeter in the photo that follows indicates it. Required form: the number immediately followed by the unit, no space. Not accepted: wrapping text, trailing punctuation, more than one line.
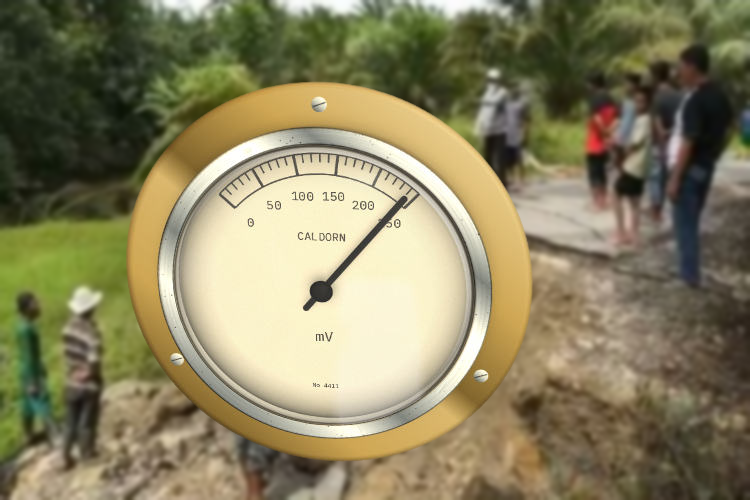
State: 240mV
